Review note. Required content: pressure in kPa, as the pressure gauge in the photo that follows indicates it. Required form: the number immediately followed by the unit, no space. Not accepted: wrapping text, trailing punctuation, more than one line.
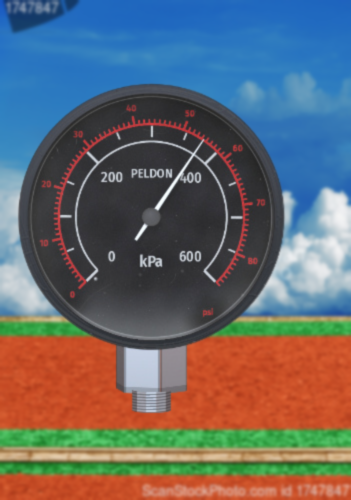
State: 375kPa
